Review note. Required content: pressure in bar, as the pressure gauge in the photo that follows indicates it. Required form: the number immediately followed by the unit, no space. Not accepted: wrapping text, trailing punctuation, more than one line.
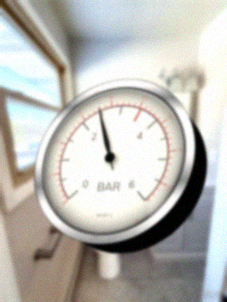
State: 2.5bar
